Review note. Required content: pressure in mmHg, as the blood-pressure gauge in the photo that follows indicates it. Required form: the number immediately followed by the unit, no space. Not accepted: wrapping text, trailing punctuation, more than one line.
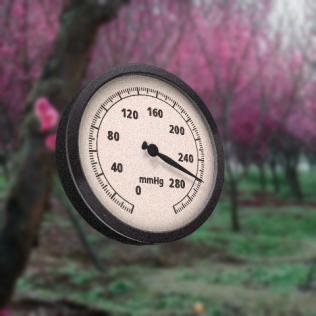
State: 260mmHg
